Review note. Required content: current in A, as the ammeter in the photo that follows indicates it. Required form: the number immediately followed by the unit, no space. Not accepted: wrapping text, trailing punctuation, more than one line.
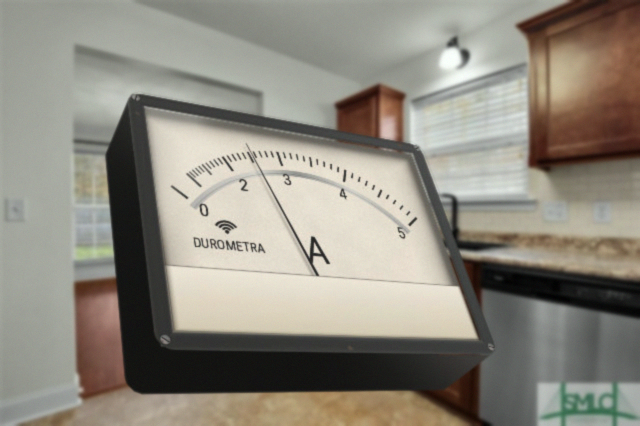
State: 2.5A
